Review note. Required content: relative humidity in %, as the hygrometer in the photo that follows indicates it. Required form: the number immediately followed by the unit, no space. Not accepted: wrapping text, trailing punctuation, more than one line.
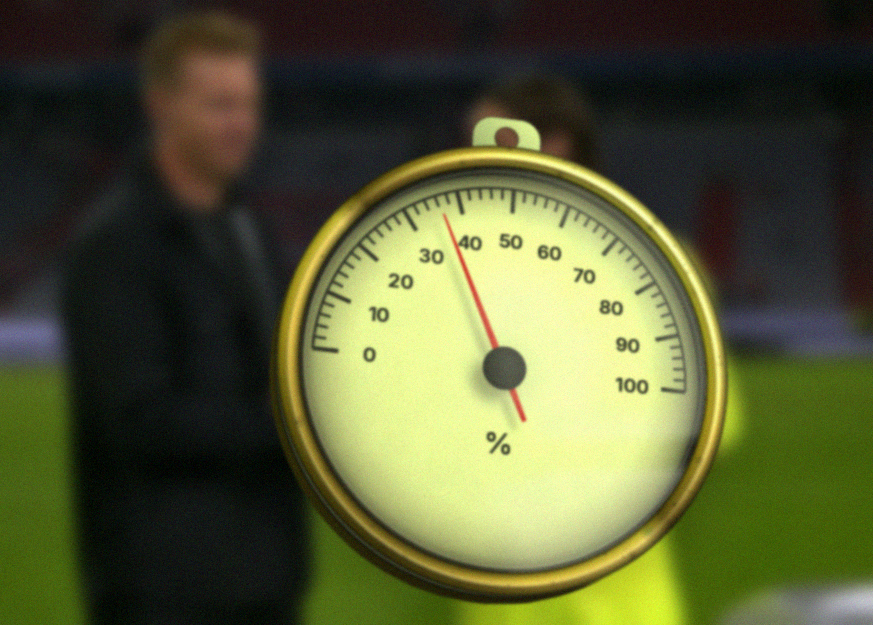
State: 36%
